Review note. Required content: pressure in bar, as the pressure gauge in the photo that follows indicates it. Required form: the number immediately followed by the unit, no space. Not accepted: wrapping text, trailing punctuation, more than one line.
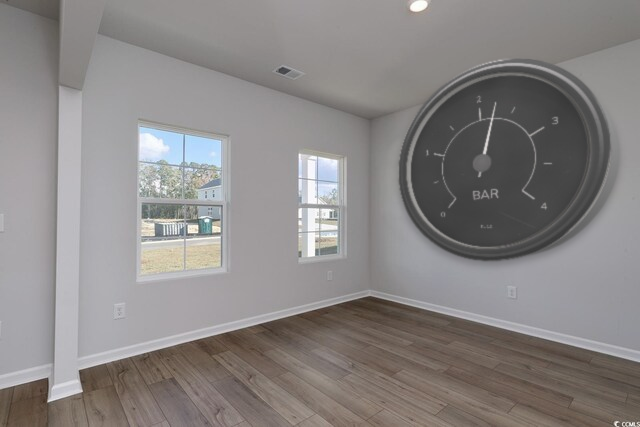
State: 2.25bar
